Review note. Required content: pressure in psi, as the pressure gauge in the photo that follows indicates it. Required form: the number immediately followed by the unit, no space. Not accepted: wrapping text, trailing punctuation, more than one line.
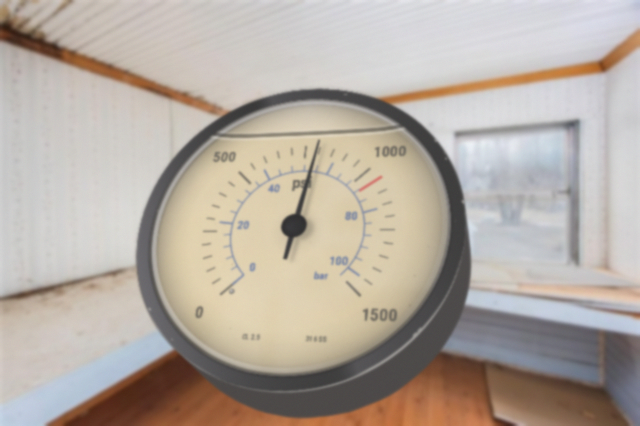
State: 800psi
